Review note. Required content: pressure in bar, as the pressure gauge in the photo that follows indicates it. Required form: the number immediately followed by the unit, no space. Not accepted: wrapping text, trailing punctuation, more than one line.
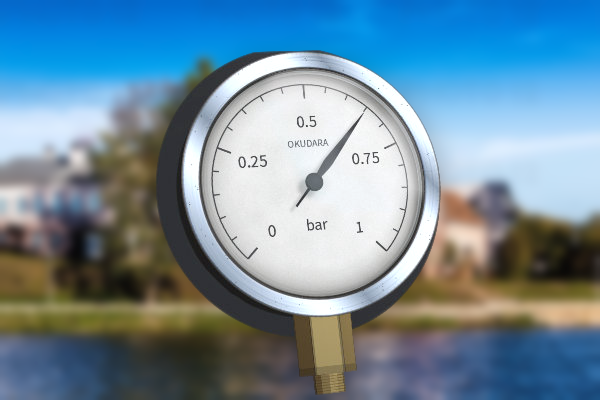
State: 0.65bar
